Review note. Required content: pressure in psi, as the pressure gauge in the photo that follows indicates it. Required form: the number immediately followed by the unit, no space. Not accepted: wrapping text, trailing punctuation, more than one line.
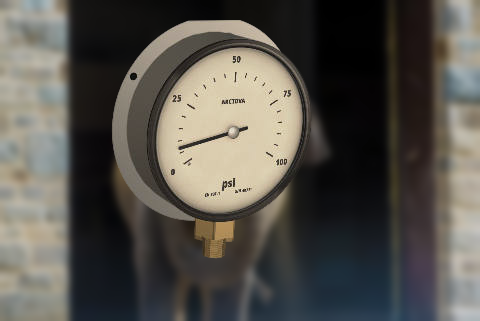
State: 7.5psi
